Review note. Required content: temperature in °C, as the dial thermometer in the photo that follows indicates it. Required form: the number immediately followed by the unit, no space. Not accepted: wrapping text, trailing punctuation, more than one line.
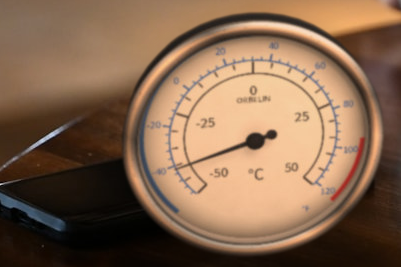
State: -40°C
